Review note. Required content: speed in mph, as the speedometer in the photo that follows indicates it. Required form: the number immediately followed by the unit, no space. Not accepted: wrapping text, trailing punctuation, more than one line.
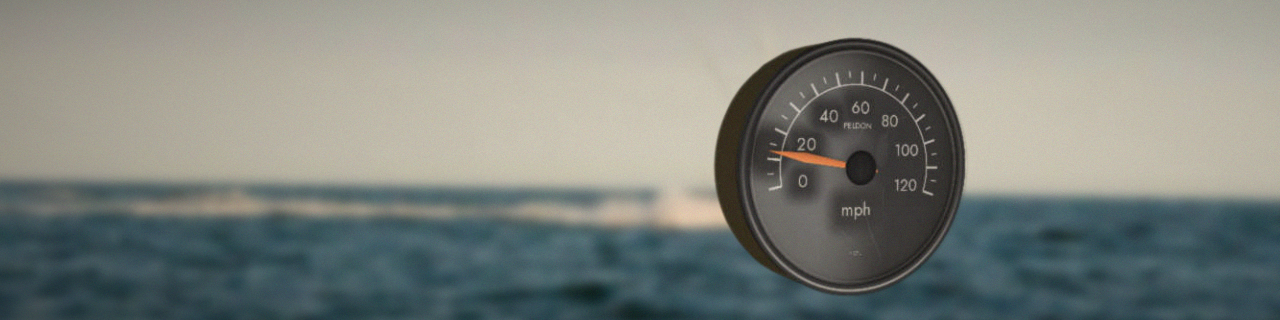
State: 12.5mph
